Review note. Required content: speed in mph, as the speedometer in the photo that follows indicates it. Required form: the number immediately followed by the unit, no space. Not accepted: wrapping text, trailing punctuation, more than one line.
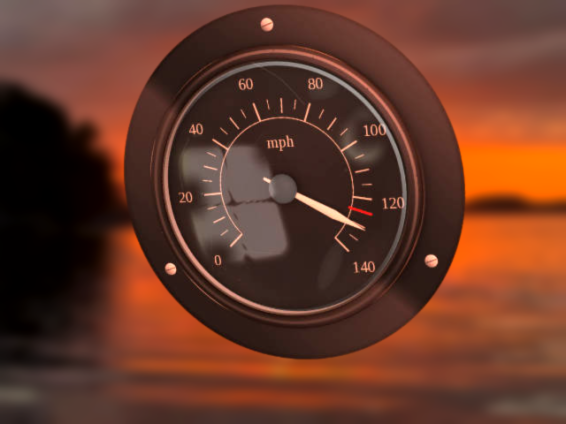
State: 130mph
